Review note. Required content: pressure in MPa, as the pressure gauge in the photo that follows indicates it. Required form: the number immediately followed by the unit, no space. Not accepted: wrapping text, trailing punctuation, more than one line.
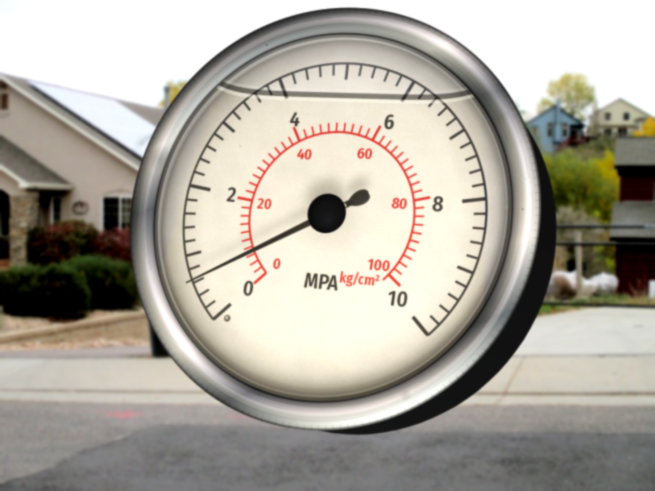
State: 0.6MPa
